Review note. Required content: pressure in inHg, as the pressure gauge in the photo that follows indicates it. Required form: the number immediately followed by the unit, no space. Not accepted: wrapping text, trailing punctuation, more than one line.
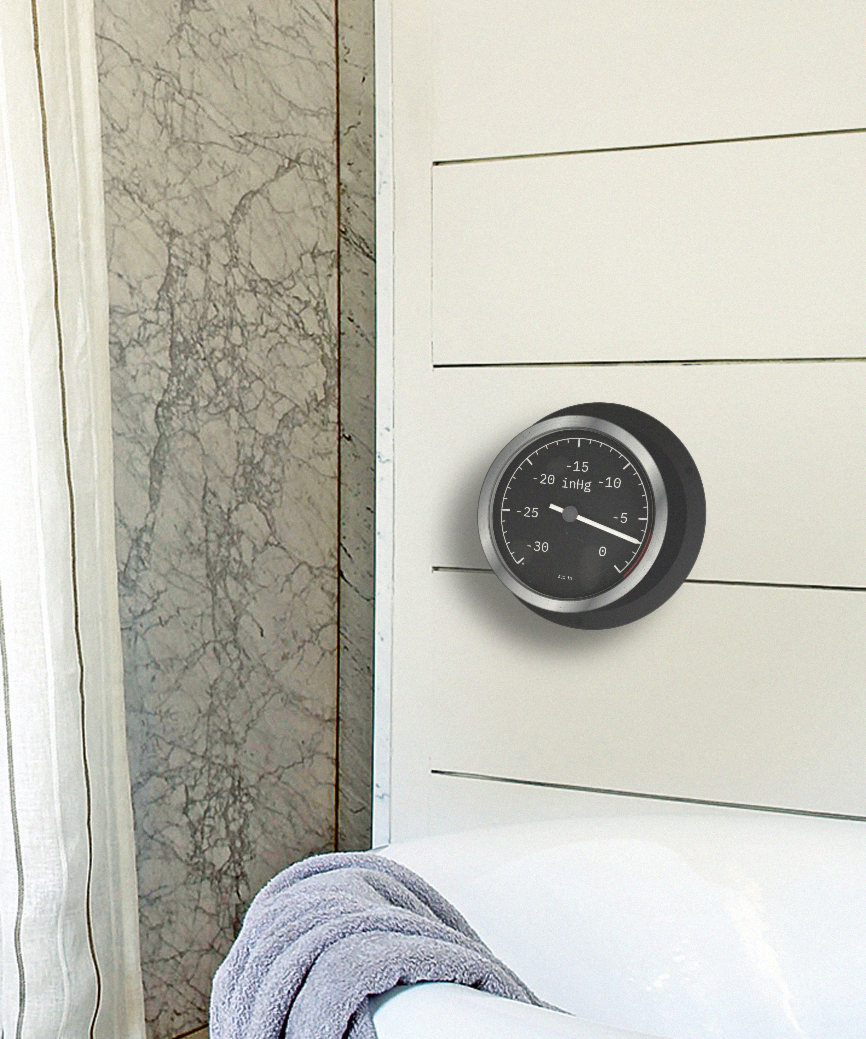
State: -3inHg
